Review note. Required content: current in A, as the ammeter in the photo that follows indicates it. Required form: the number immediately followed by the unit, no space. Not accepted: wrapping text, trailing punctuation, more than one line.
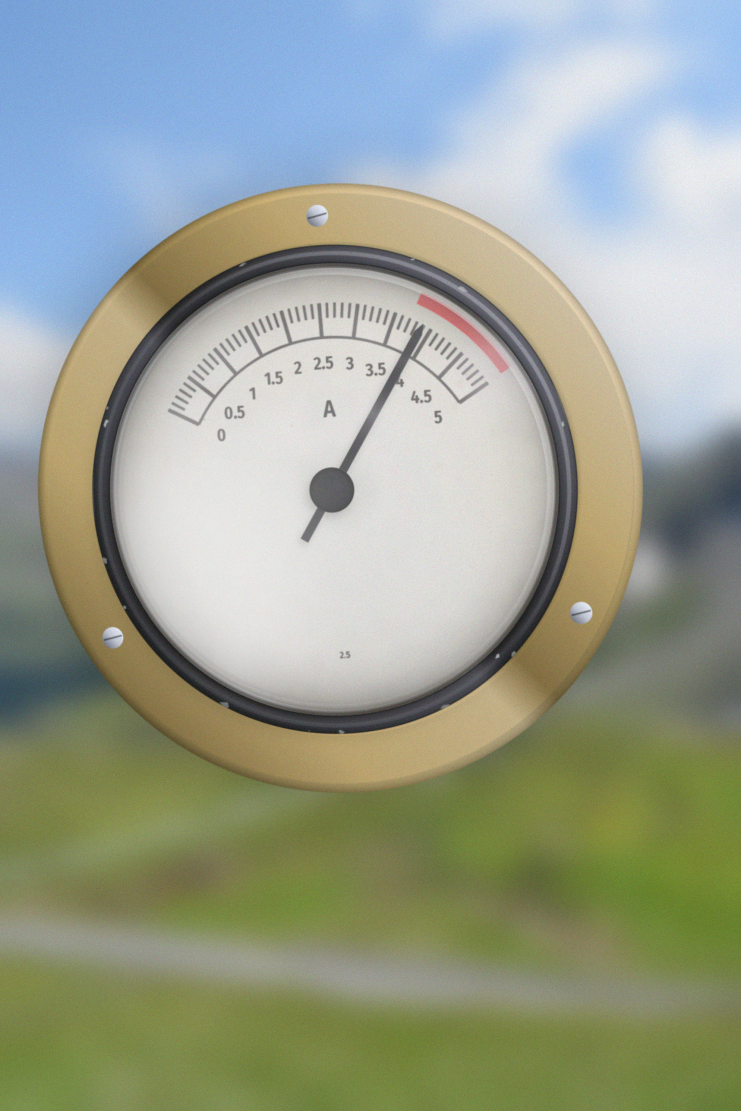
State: 3.9A
